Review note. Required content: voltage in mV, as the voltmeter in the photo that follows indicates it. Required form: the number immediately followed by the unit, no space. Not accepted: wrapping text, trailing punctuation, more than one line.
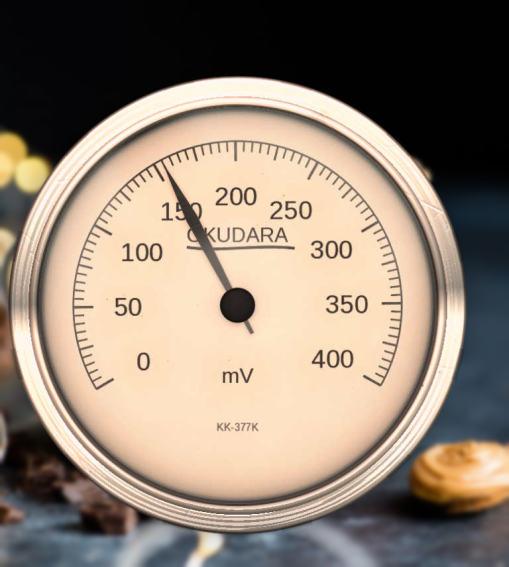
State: 155mV
